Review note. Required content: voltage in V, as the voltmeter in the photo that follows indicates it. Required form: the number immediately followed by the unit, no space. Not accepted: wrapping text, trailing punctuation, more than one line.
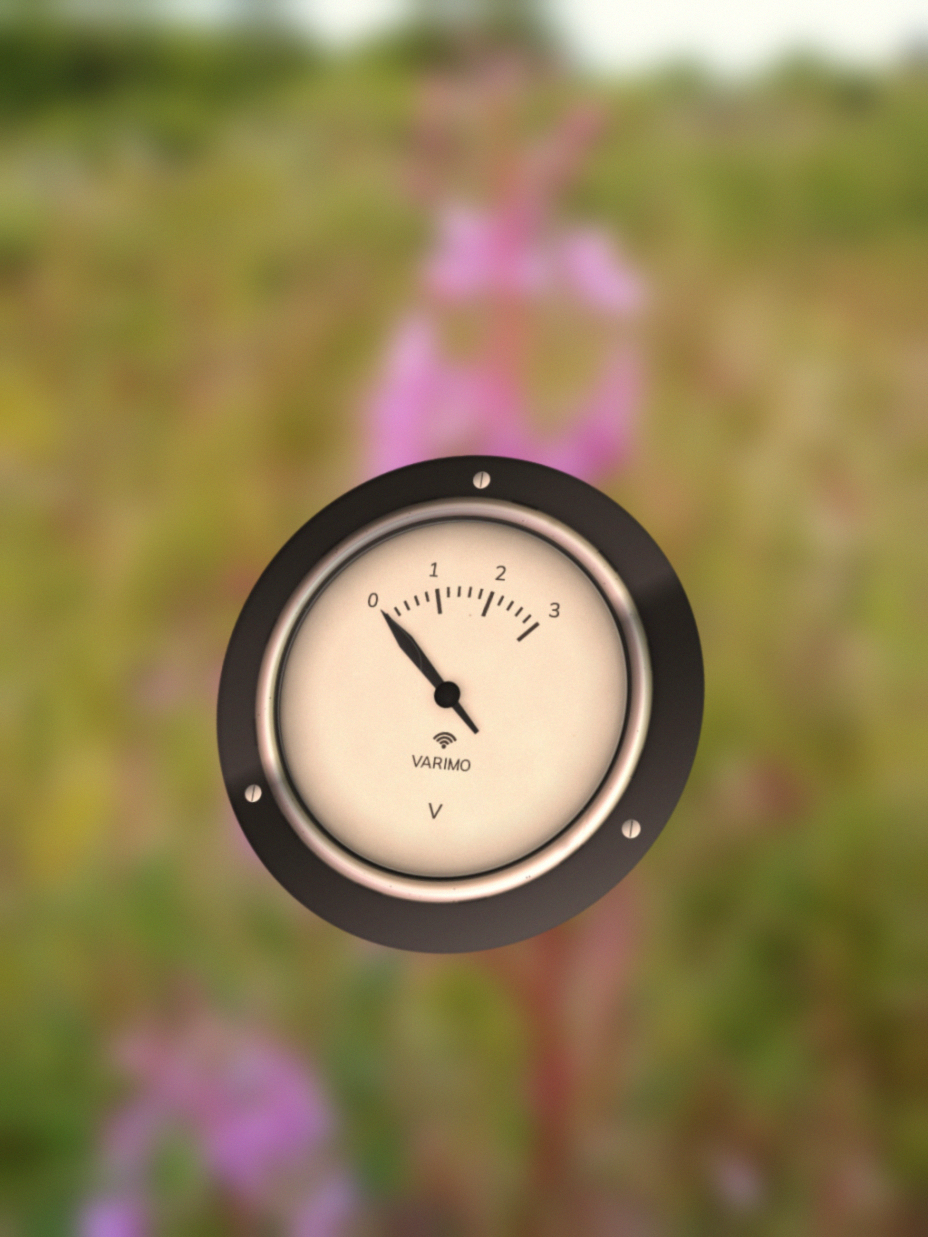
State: 0V
